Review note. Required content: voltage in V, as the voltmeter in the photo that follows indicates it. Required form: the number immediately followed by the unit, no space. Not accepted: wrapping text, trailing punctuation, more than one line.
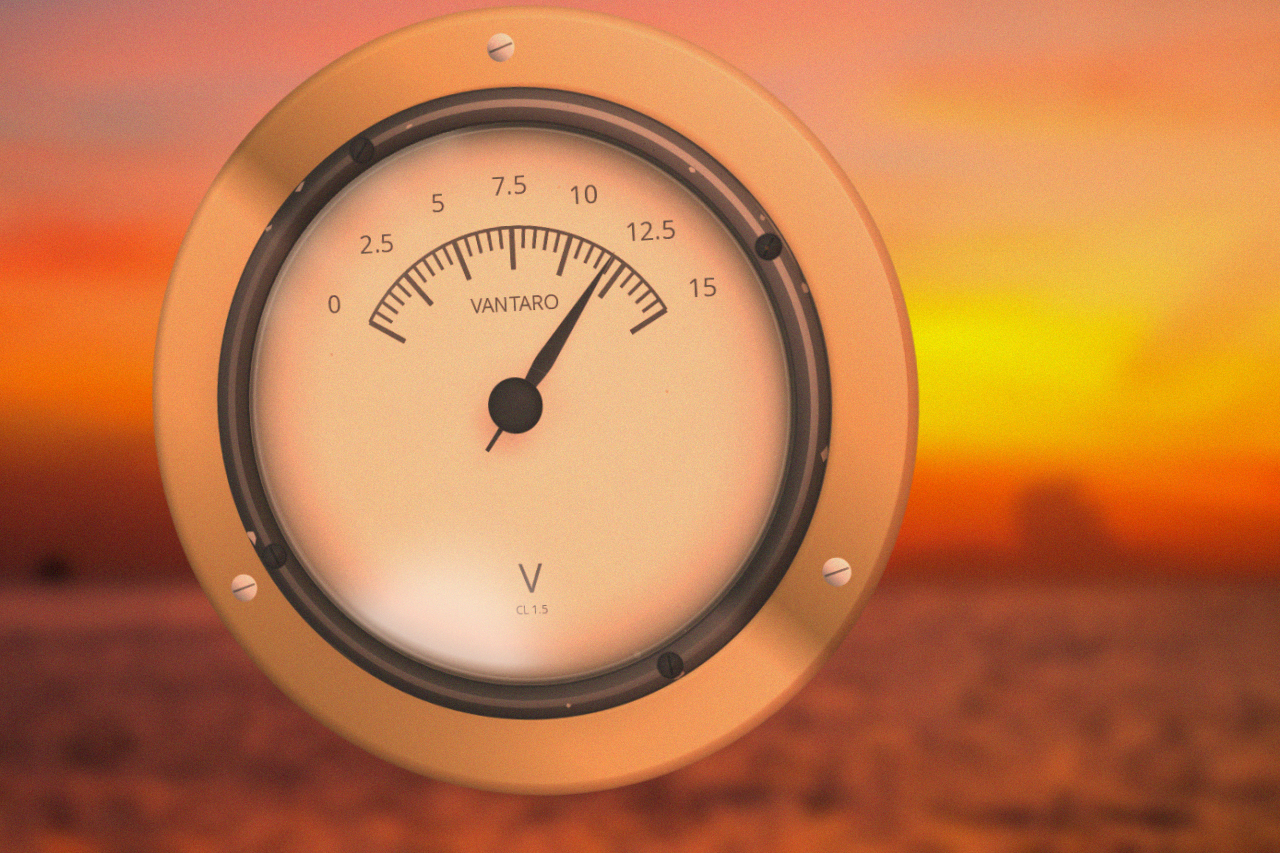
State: 12V
